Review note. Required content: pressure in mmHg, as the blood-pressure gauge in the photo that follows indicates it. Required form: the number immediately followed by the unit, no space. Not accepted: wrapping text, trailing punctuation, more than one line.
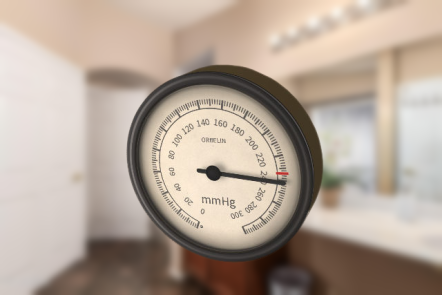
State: 240mmHg
